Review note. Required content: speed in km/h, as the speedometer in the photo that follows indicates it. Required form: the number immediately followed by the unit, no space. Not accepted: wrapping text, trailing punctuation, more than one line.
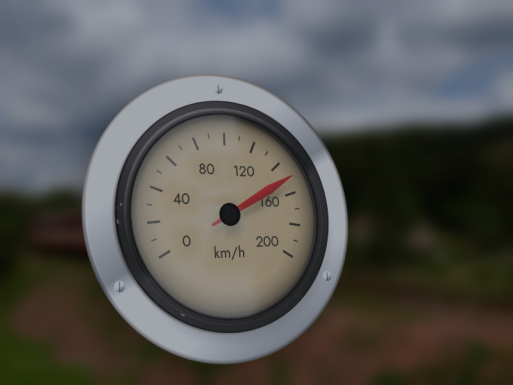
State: 150km/h
